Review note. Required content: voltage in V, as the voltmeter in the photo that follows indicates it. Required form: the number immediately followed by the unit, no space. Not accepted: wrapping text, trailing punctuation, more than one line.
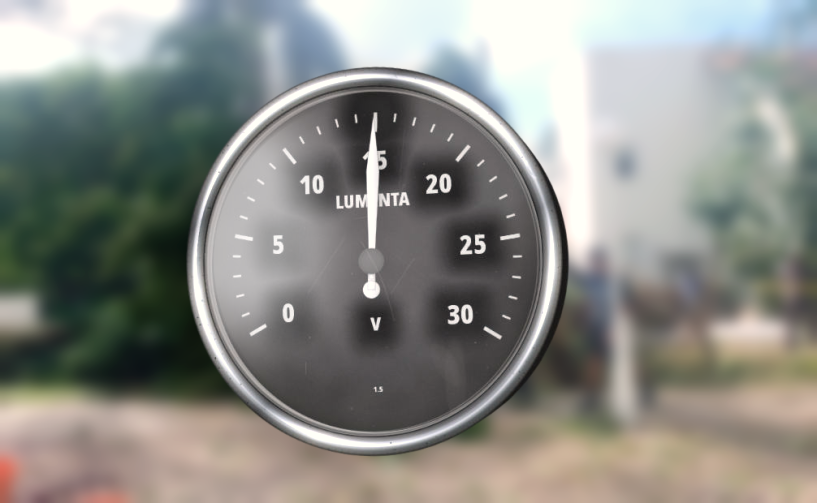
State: 15V
